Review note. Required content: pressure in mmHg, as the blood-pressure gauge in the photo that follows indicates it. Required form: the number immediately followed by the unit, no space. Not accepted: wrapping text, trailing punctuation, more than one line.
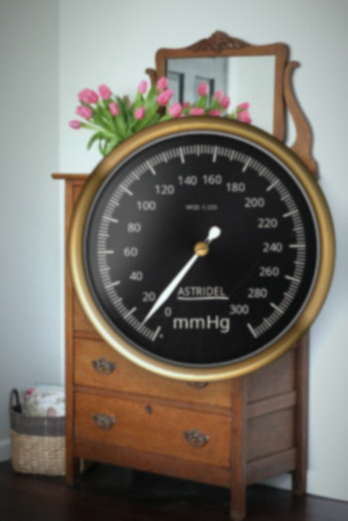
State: 10mmHg
